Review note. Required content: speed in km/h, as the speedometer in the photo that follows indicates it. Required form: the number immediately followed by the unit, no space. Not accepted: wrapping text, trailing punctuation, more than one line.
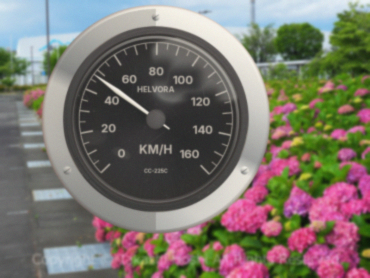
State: 47.5km/h
